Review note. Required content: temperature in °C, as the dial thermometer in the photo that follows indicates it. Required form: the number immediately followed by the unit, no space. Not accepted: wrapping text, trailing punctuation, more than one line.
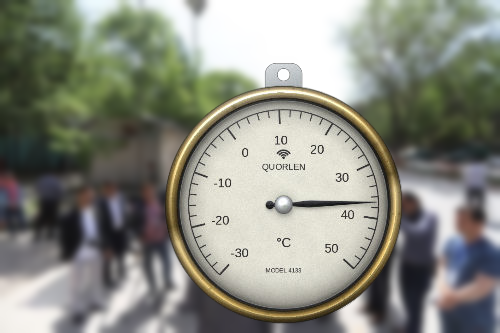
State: 37°C
